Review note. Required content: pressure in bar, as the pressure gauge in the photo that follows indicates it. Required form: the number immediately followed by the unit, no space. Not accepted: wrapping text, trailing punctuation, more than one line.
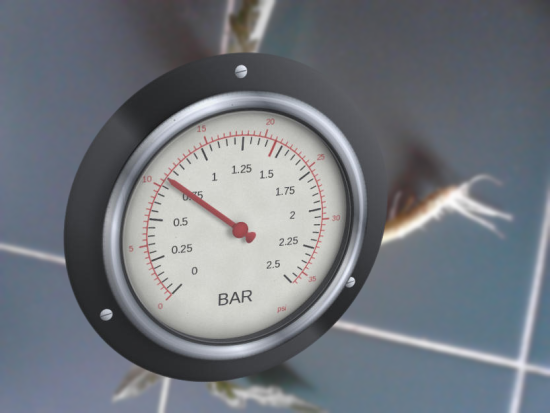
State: 0.75bar
